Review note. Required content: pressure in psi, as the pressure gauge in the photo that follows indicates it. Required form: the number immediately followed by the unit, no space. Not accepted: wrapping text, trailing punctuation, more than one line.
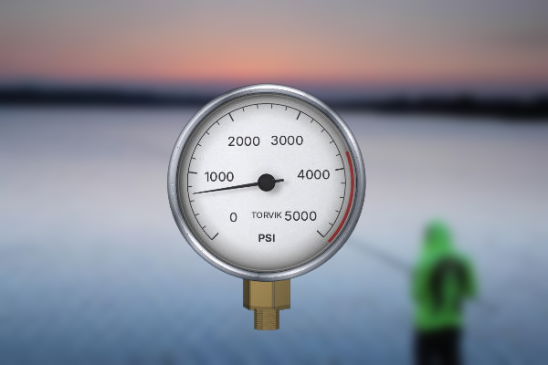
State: 700psi
